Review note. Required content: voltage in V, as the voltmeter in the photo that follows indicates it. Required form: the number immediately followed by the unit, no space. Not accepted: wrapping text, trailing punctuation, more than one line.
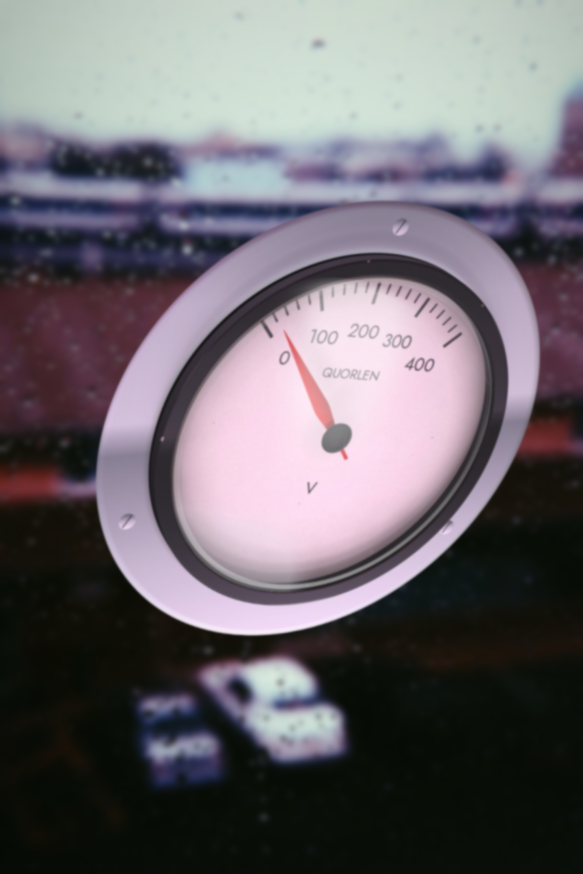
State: 20V
